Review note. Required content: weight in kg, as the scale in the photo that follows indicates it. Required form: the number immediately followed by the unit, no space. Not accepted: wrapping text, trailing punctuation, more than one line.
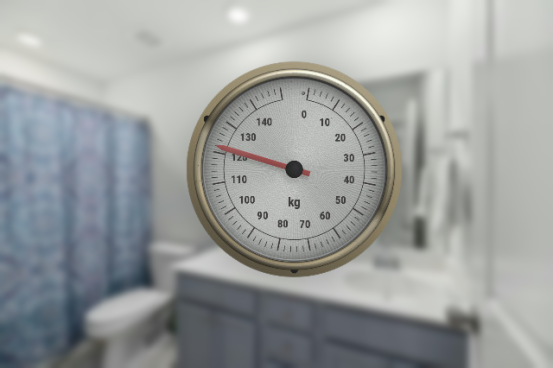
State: 122kg
